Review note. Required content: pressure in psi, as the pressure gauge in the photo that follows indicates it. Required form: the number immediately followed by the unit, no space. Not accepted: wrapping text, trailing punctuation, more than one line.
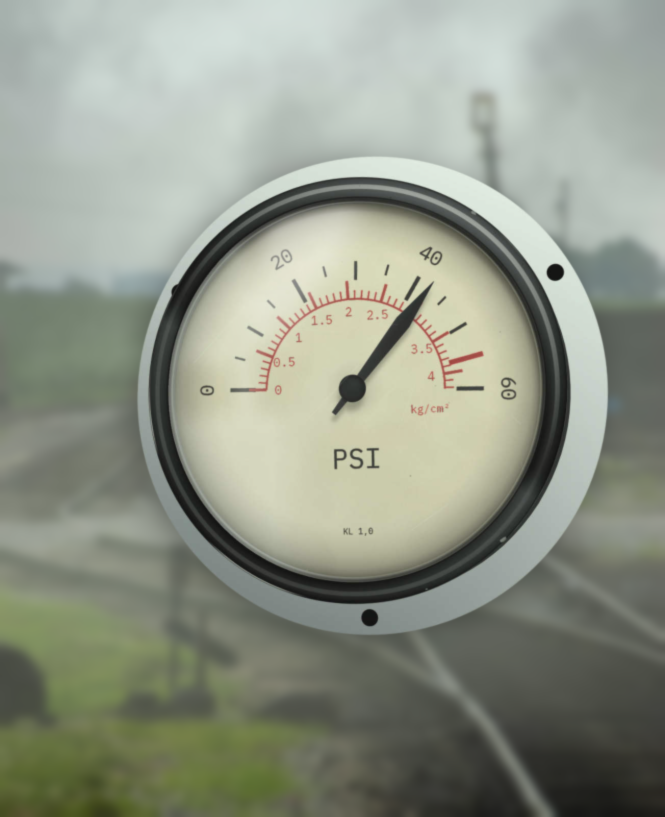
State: 42.5psi
